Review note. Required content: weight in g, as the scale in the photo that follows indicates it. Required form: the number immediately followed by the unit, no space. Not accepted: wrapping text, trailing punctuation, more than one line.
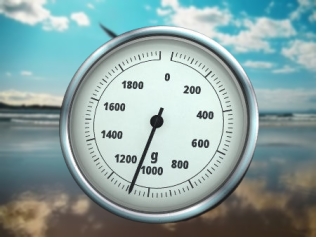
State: 1080g
